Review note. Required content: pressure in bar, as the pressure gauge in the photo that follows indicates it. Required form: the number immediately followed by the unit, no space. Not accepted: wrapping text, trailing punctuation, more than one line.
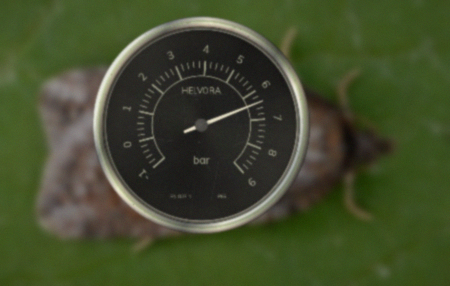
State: 6.4bar
